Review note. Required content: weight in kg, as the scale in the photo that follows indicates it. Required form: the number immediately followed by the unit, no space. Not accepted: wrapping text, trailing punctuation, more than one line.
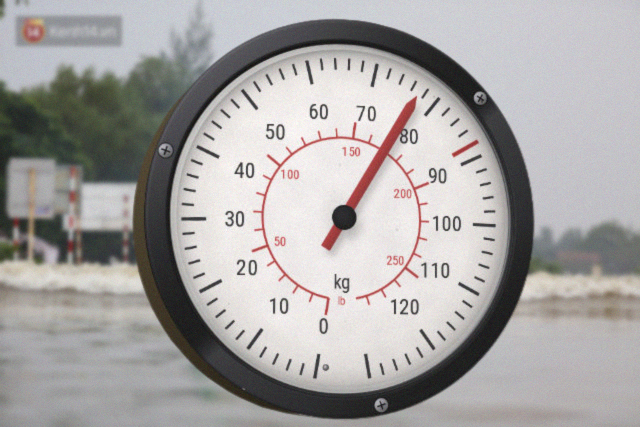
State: 77kg
